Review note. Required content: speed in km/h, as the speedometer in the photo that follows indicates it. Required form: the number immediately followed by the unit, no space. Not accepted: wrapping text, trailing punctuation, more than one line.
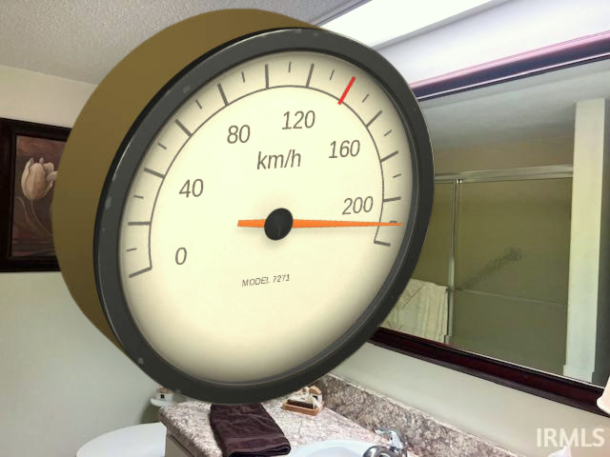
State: 210km/h
